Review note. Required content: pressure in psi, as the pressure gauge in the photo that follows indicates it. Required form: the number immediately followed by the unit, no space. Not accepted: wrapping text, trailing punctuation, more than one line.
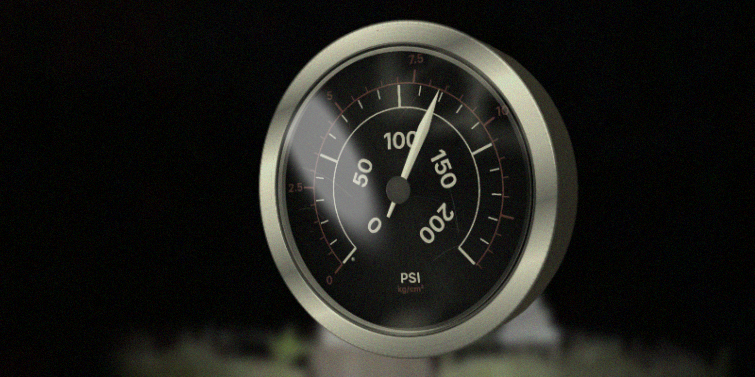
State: 120psi
